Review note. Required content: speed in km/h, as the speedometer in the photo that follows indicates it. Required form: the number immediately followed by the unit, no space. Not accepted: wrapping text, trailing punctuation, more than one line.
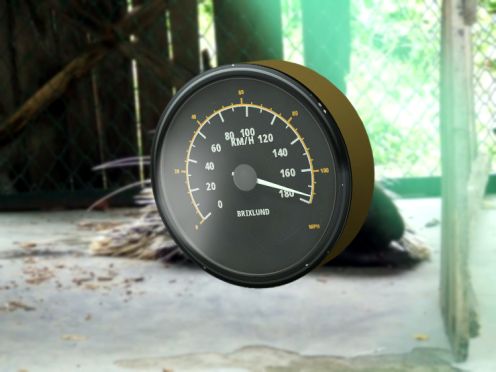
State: 175km/h
